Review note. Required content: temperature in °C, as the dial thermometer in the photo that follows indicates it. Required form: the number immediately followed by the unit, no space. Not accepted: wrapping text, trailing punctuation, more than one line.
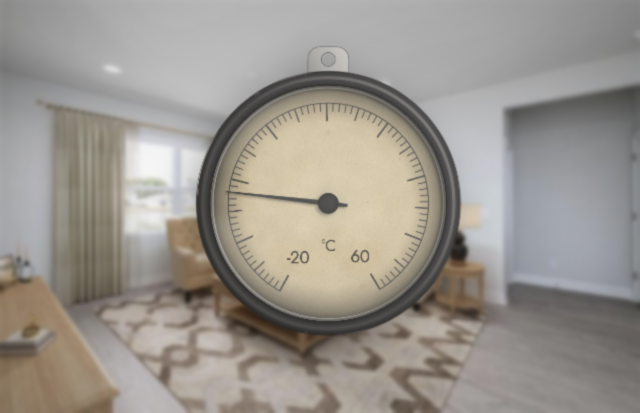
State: -2°C
